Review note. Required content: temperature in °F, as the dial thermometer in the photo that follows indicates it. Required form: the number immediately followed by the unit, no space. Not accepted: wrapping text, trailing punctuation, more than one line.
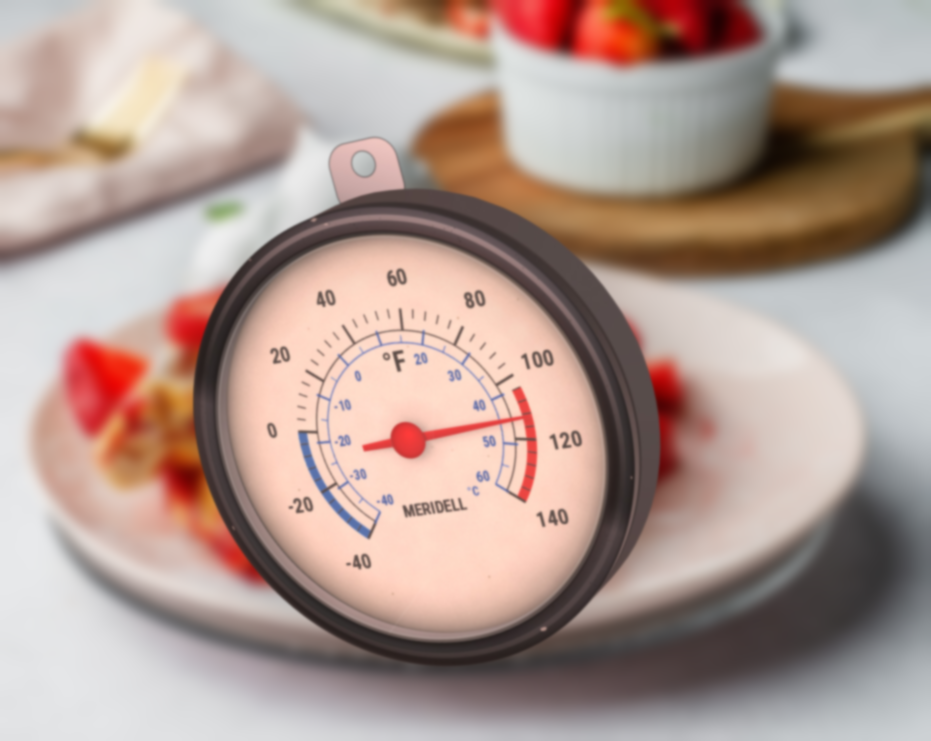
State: 112°F
